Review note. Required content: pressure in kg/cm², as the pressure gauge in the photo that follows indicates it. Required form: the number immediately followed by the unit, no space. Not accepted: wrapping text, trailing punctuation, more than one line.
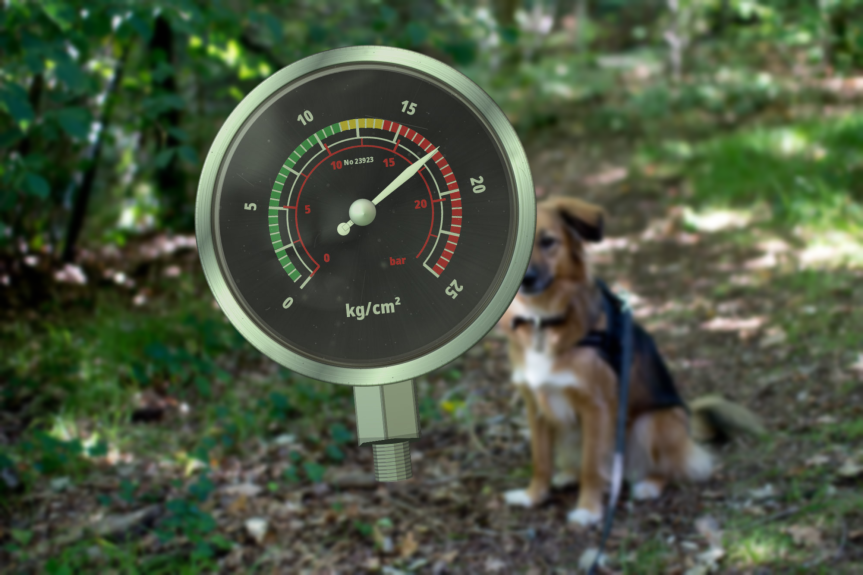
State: 17.5kg/cm²
